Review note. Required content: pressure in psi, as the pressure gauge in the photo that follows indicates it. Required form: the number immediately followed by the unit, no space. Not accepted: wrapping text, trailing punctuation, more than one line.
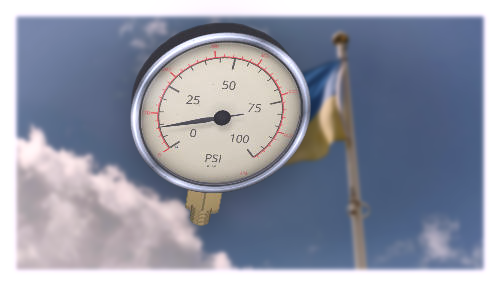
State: 10psi
